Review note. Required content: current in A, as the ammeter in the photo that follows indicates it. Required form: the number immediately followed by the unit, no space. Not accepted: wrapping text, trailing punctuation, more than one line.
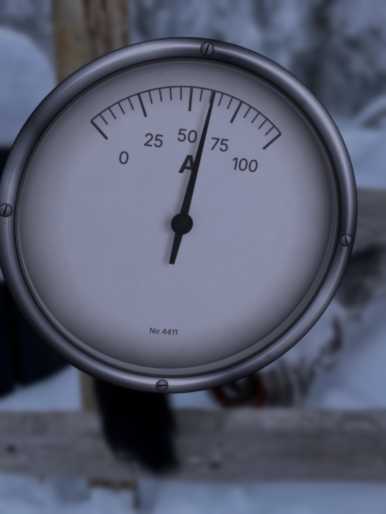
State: 60A
